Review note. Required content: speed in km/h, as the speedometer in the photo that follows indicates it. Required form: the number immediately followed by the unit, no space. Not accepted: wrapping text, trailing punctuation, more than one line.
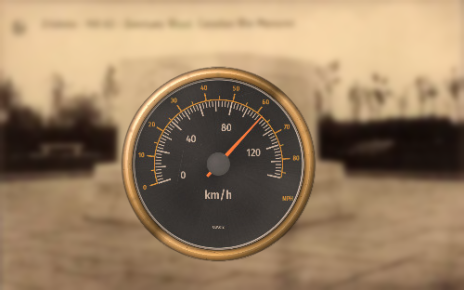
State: 100km/h
